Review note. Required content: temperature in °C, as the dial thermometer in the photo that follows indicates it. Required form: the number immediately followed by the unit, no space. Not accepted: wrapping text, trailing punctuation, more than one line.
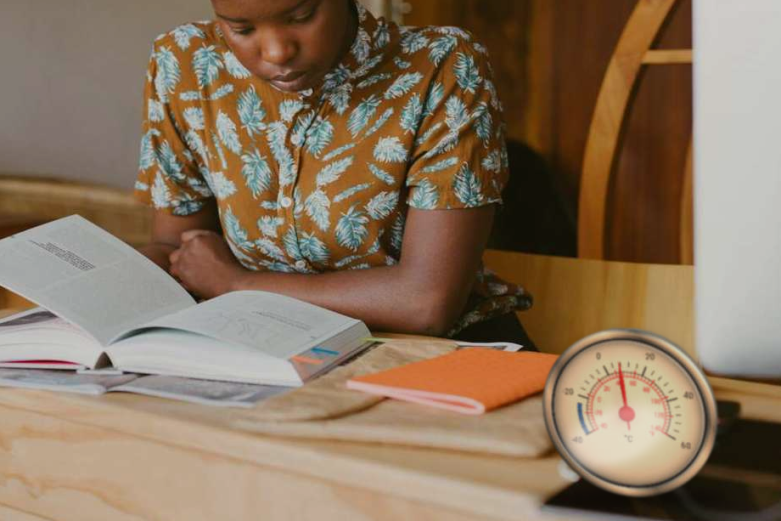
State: 8°C
